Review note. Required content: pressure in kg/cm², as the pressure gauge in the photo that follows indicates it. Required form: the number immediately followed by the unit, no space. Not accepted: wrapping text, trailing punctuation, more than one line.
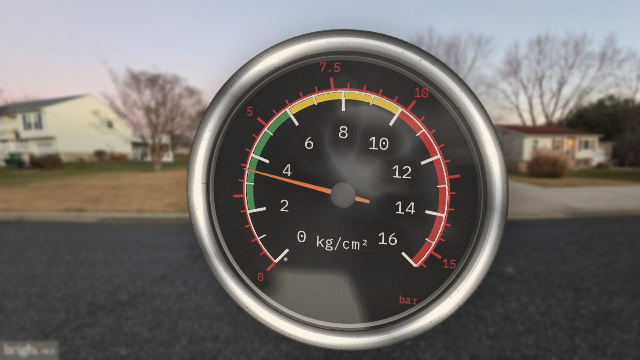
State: 3.5kg/cm²
